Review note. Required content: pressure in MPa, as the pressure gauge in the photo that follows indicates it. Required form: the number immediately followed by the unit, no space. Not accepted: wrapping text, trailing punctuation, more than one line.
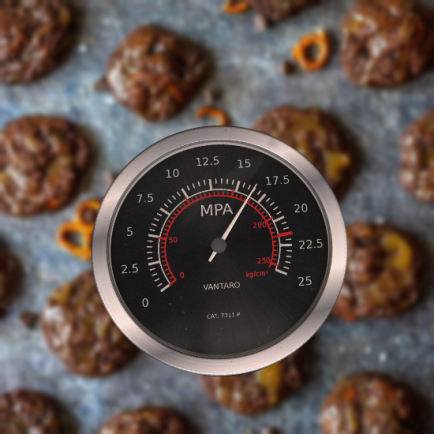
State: 16.5MPa
